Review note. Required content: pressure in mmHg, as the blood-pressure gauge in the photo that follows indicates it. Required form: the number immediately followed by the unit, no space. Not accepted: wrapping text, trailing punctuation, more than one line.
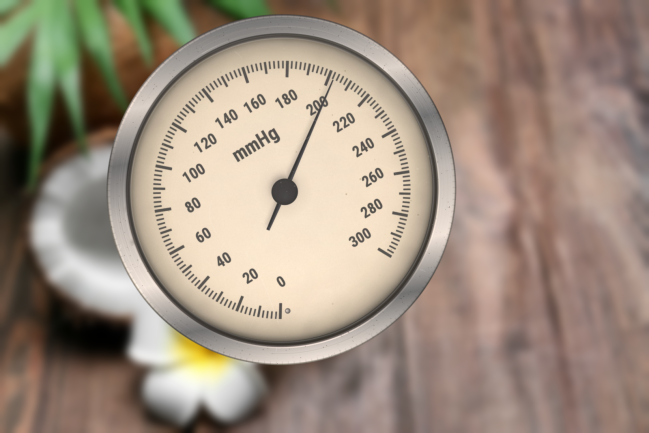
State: 202mmHg
